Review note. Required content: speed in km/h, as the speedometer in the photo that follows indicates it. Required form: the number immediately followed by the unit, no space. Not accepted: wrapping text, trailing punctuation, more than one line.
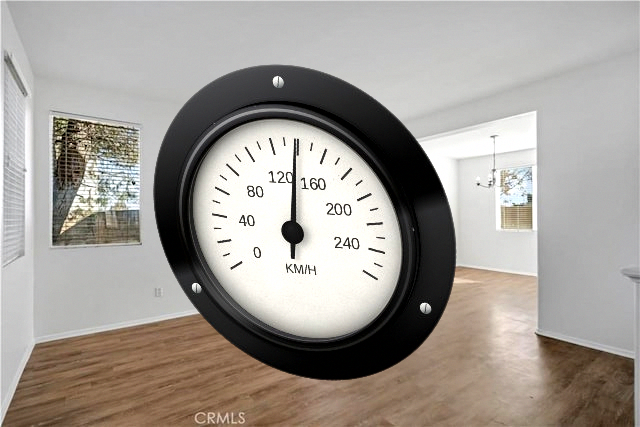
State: 140km/h
